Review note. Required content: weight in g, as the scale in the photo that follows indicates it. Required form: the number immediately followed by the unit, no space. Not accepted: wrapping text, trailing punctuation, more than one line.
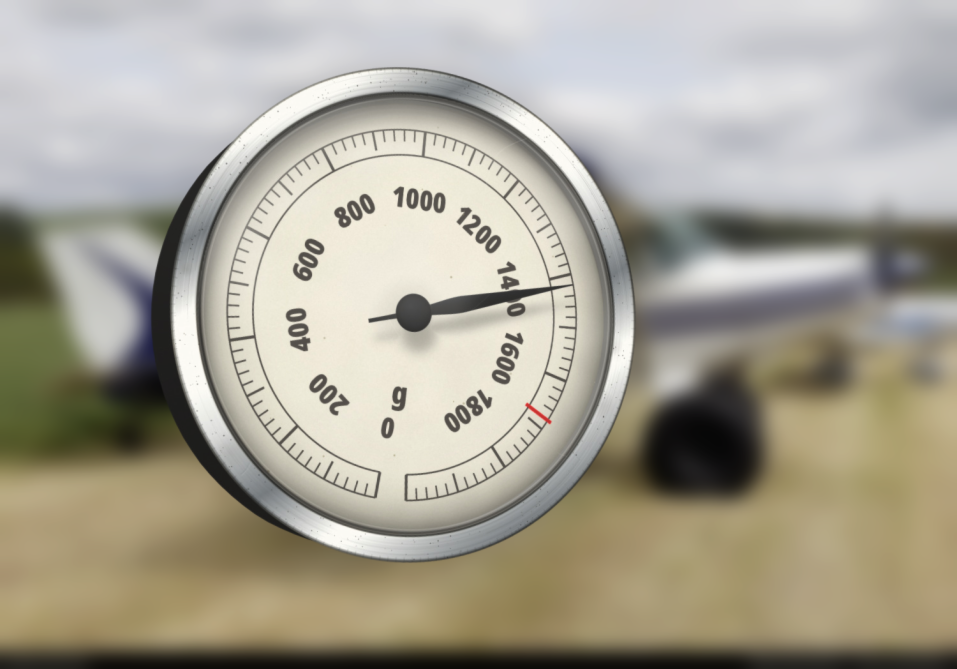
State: 1420g
